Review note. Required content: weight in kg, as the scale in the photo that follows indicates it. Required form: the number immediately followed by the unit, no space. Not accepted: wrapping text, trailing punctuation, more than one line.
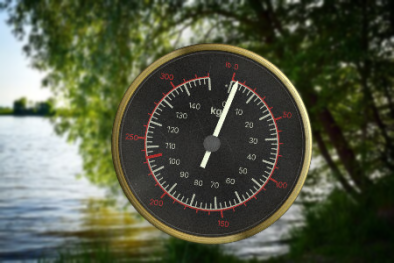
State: 2kg
